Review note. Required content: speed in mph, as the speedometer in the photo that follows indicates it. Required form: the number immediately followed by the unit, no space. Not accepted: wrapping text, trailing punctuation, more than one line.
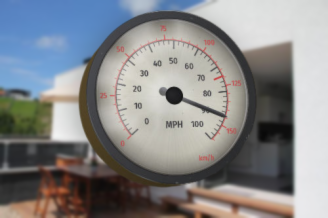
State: 90mph
